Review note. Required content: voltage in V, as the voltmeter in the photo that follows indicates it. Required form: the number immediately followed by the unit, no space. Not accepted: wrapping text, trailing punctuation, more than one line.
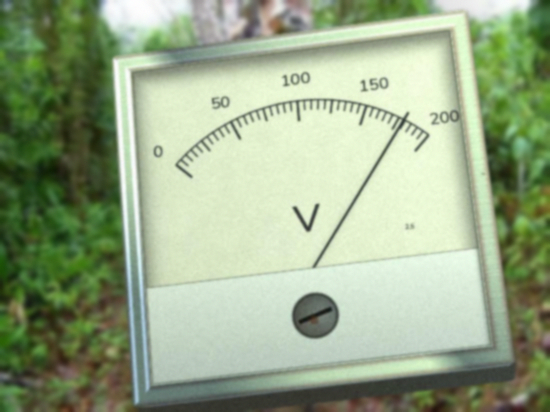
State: 180V
